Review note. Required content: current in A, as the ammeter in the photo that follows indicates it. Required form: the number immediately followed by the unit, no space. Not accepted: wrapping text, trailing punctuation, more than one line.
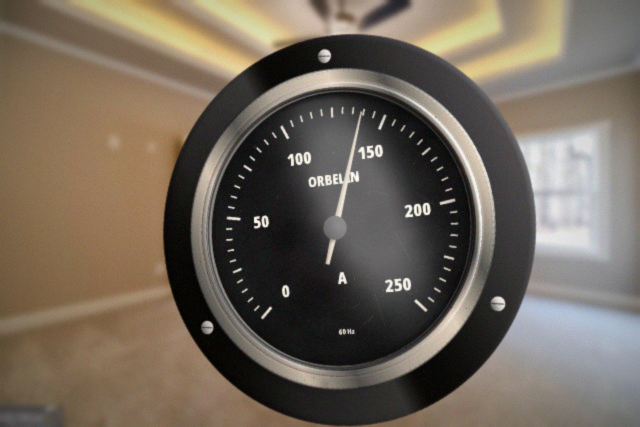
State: 140A
